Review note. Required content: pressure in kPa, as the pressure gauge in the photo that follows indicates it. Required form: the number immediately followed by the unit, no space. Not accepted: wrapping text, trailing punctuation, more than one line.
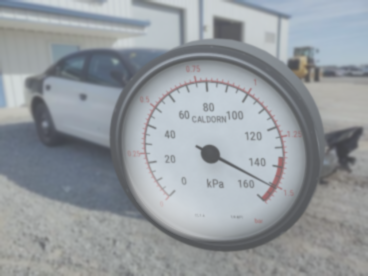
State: 150kPa
